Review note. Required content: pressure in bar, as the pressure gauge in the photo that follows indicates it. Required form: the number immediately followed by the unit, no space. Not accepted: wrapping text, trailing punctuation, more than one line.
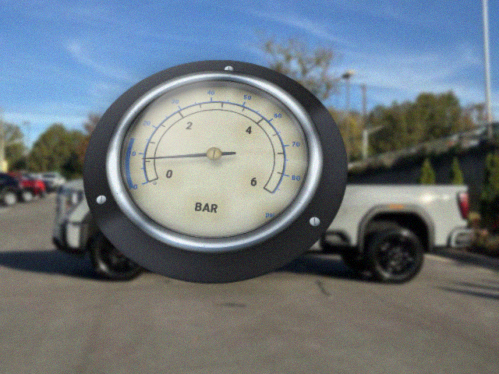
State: 0.5bar
